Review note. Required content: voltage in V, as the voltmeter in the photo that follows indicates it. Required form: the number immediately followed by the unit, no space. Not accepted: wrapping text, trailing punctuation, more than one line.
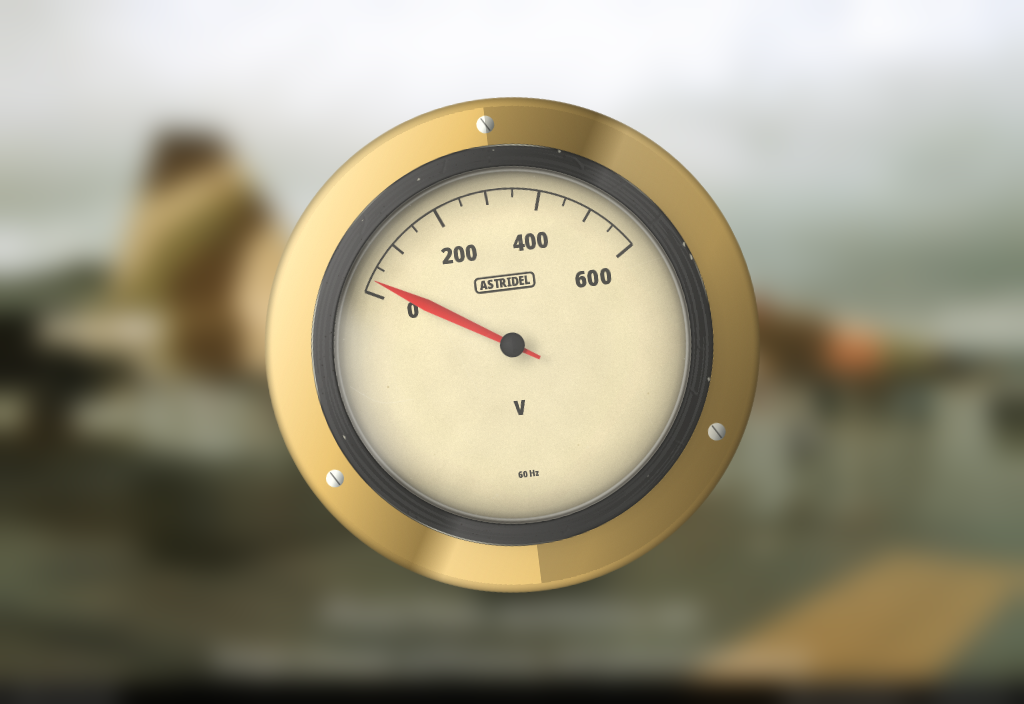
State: 25V
